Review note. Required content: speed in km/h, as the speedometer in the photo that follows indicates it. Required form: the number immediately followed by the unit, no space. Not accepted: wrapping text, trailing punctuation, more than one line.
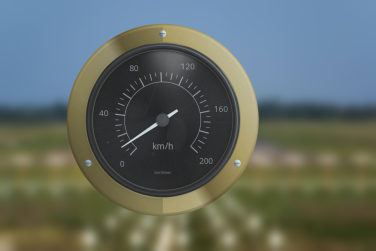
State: 10km/h
